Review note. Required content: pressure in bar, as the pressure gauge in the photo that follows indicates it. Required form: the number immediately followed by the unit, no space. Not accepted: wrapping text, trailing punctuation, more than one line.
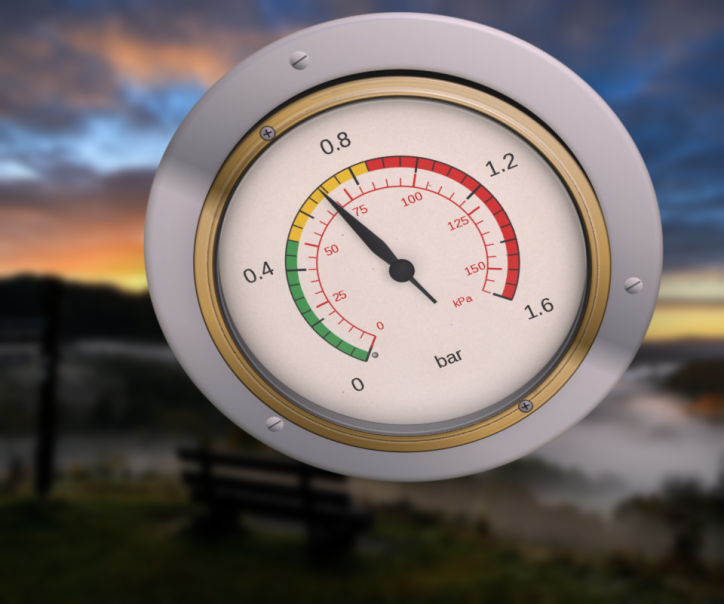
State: 0.7bar
